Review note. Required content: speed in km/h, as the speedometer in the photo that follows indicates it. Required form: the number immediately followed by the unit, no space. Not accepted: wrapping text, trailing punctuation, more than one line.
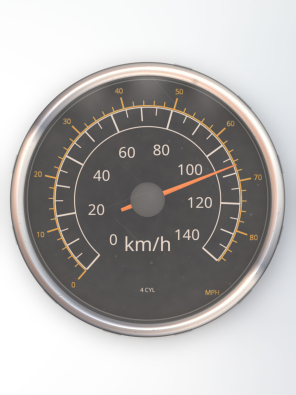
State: 107.5km/h
